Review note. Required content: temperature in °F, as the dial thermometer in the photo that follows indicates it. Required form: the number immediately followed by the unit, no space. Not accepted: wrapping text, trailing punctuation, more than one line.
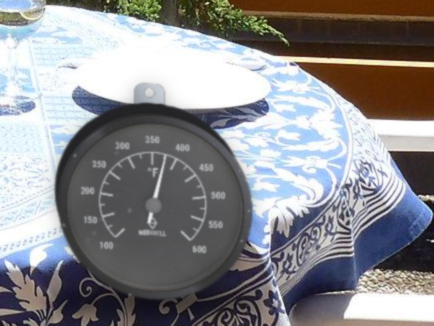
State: 375°F
